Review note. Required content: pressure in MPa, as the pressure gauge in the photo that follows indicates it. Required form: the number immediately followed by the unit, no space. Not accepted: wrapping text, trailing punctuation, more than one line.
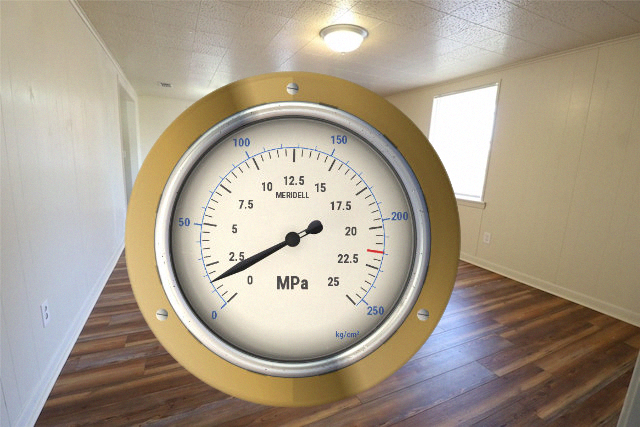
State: 1.5MPa
